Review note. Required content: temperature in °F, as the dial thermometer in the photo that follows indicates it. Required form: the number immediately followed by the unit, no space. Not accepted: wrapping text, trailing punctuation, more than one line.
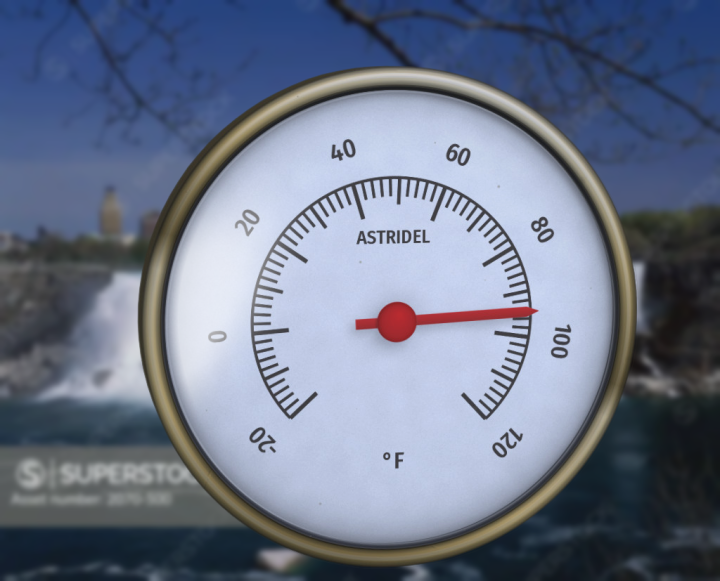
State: 94°F
